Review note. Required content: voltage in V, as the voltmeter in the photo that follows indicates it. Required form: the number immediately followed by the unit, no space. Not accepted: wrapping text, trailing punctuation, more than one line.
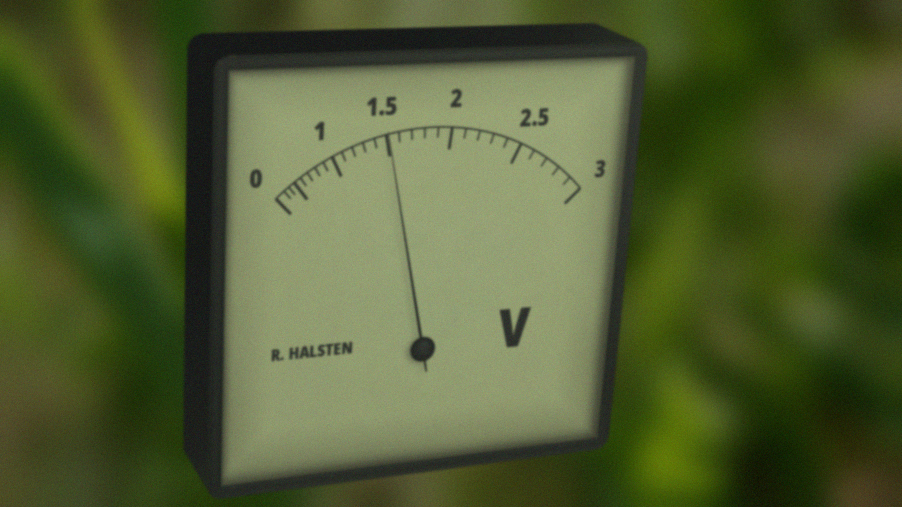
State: 1.5V
